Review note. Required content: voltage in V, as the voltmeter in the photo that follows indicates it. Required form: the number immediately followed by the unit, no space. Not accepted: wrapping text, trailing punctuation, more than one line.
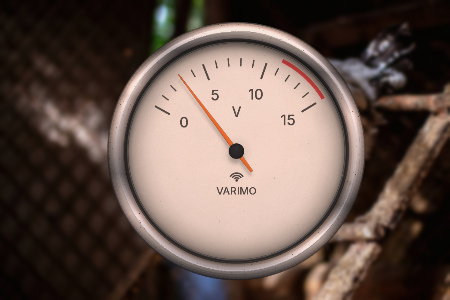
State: 3V
